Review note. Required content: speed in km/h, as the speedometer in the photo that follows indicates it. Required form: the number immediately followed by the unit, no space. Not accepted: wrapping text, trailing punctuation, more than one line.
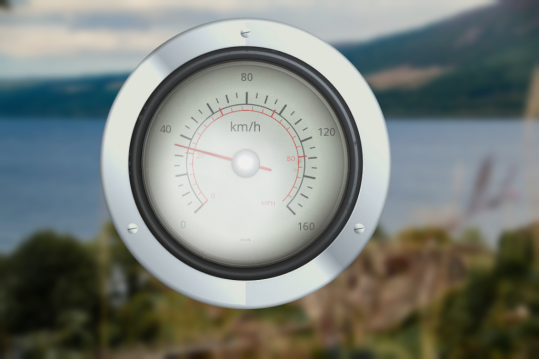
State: 35km/h
